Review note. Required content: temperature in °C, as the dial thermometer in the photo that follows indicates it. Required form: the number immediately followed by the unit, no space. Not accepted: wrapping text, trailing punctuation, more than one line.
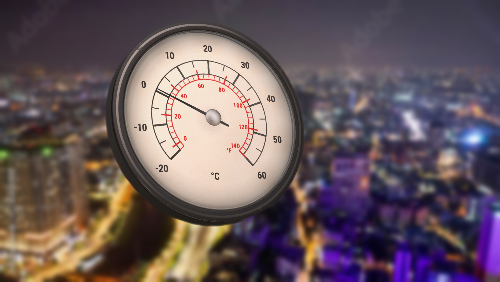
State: 0°C
